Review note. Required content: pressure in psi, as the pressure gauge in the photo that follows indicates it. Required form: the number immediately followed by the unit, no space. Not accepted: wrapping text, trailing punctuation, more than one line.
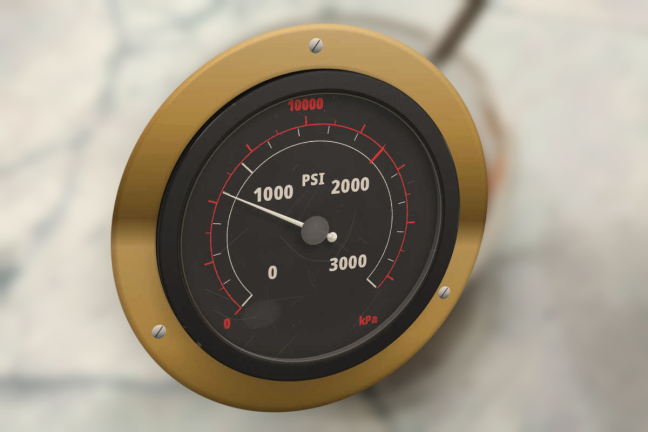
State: 800psi
